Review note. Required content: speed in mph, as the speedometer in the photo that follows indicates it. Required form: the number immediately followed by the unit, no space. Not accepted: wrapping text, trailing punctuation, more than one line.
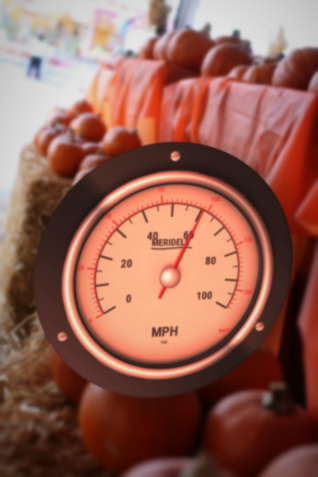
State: 60mph
